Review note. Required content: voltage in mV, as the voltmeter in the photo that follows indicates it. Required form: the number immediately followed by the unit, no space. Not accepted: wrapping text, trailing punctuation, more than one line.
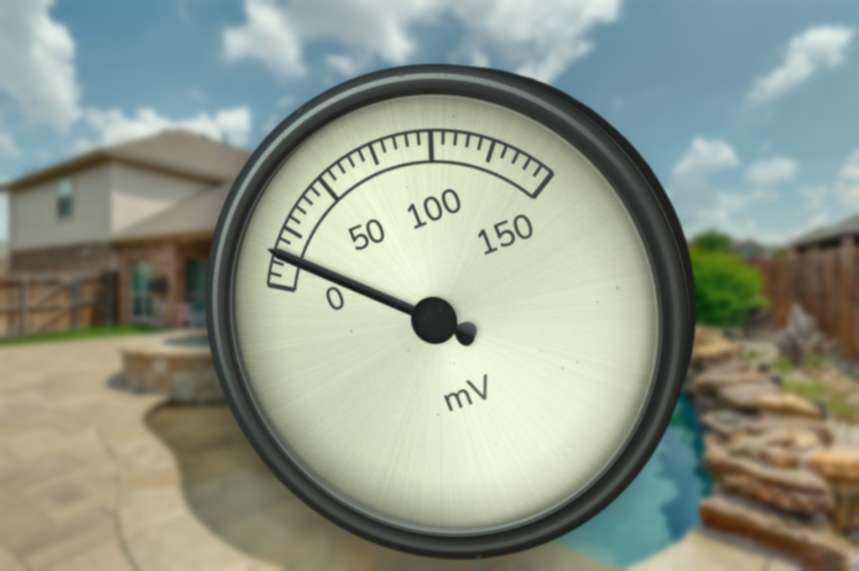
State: 15mV
